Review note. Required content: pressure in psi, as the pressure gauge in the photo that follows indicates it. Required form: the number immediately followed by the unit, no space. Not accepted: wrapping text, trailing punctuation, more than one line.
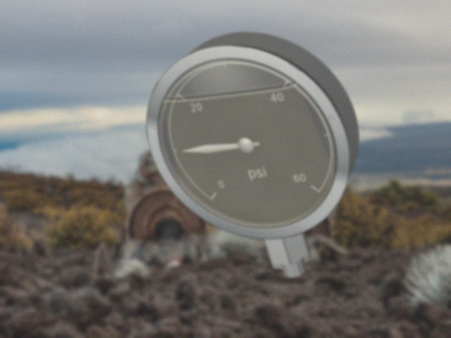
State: 10psi
